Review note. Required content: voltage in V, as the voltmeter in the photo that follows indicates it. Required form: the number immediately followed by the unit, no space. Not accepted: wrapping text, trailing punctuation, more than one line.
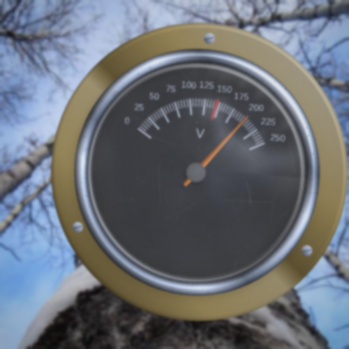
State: 200V
